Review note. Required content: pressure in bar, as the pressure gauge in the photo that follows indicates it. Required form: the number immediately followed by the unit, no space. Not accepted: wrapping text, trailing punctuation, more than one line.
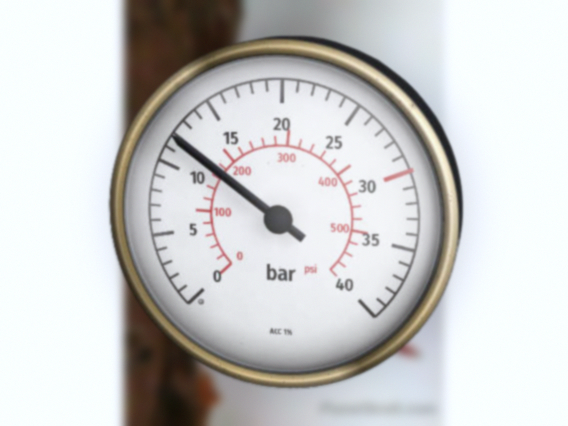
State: 12bar
